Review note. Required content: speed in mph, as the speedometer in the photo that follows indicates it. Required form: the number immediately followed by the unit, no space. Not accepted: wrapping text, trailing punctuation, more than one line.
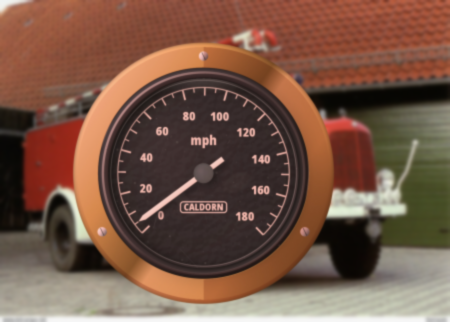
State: 5mph
